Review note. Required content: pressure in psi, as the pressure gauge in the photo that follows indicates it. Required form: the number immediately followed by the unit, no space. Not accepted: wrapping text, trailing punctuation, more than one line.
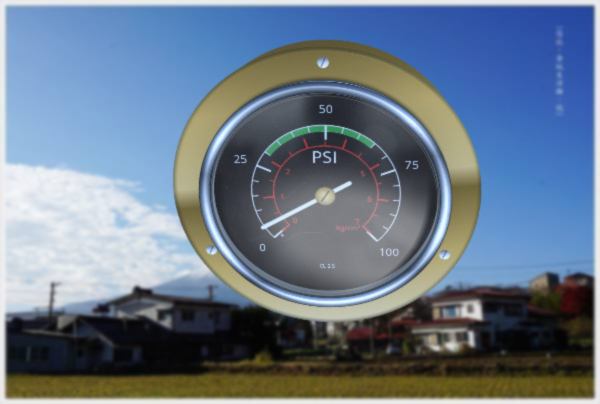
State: 5psi
